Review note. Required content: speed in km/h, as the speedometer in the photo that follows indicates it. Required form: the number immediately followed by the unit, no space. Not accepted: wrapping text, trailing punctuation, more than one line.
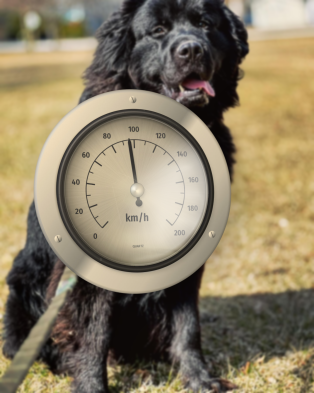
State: 95km/h
